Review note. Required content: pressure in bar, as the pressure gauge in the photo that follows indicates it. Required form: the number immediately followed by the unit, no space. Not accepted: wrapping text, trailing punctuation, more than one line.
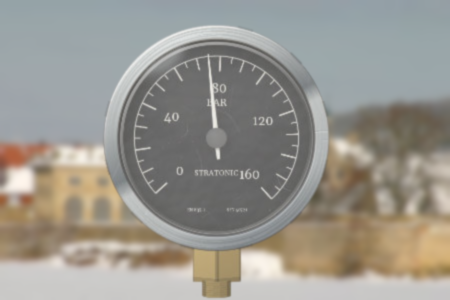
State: 75bar
